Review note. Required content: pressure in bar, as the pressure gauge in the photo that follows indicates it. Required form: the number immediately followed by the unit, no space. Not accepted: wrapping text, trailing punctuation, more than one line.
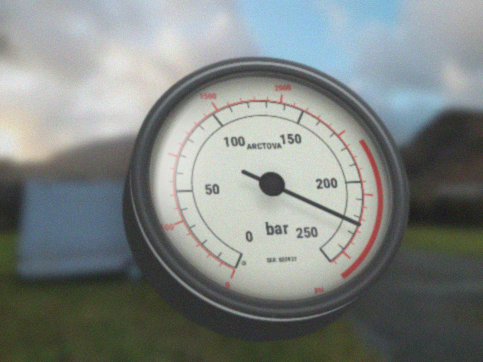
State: 225bar
